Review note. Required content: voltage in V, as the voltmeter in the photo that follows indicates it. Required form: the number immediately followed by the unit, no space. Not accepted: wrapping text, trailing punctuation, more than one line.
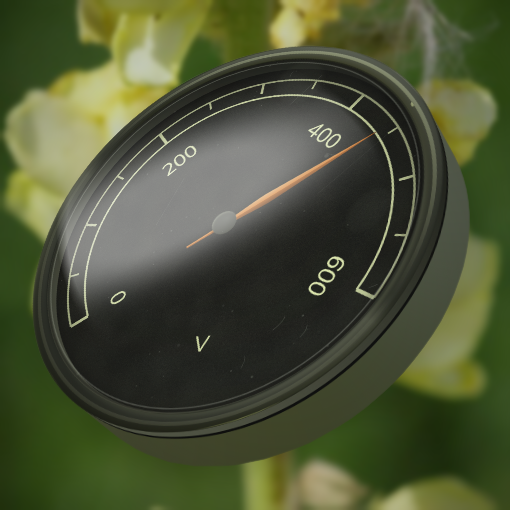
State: 450V
